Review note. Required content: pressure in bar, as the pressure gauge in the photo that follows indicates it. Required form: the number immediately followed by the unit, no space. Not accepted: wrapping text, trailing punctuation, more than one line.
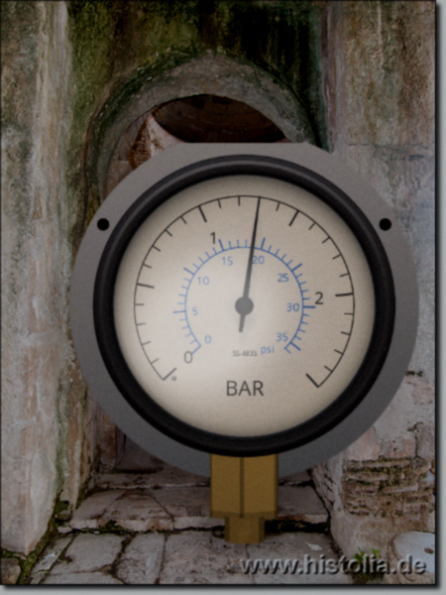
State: 1.3bar
